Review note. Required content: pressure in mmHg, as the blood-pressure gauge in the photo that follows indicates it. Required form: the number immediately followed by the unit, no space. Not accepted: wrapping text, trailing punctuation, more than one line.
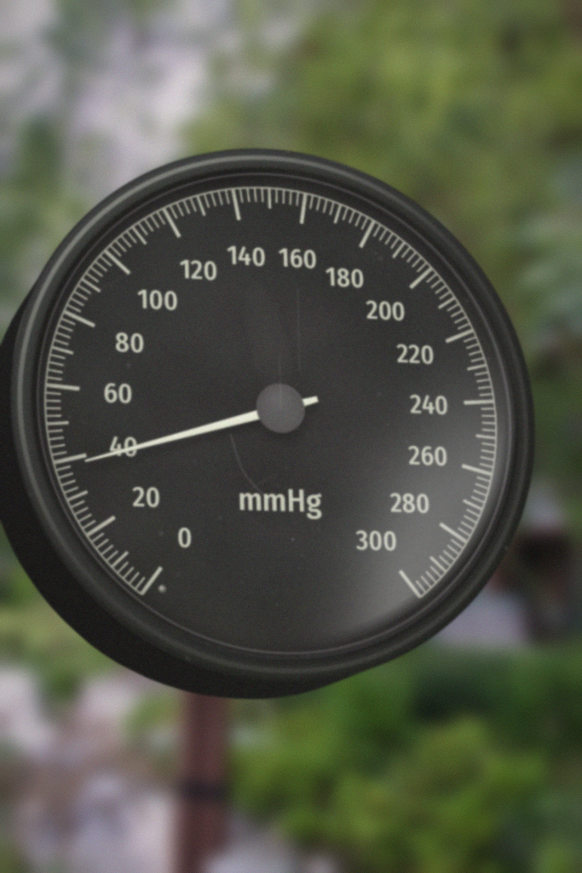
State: 38mmHg
